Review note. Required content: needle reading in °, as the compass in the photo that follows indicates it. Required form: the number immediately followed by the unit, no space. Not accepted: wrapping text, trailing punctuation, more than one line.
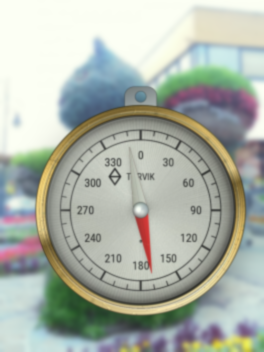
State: 170°
